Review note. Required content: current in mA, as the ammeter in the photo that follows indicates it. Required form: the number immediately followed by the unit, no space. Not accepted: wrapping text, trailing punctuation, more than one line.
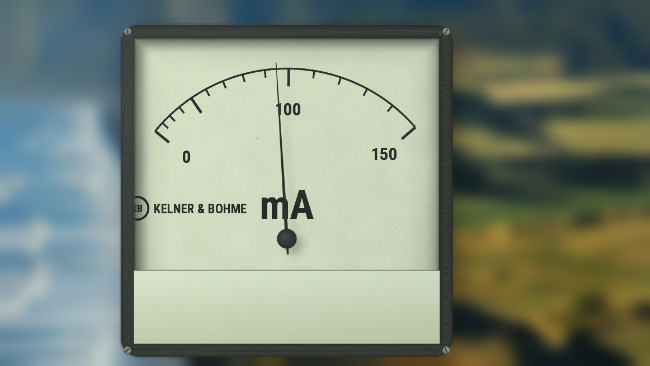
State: 95mA
